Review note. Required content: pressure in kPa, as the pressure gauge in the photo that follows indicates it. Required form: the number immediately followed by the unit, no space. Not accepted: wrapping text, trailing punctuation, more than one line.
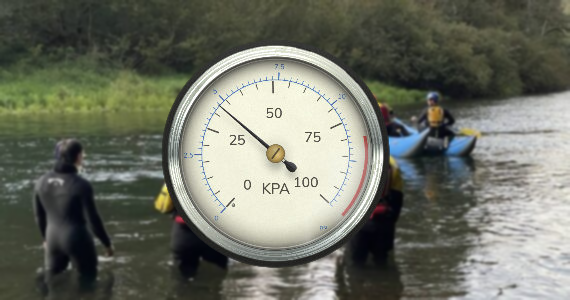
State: 32.5kPa
